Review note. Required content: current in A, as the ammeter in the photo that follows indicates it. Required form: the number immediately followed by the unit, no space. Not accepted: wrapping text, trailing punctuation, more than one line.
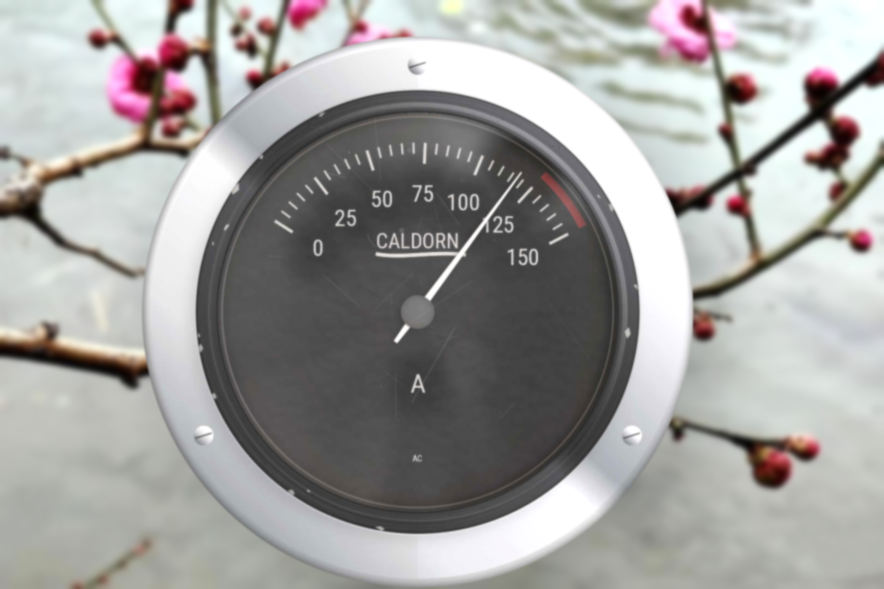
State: 117.5A
